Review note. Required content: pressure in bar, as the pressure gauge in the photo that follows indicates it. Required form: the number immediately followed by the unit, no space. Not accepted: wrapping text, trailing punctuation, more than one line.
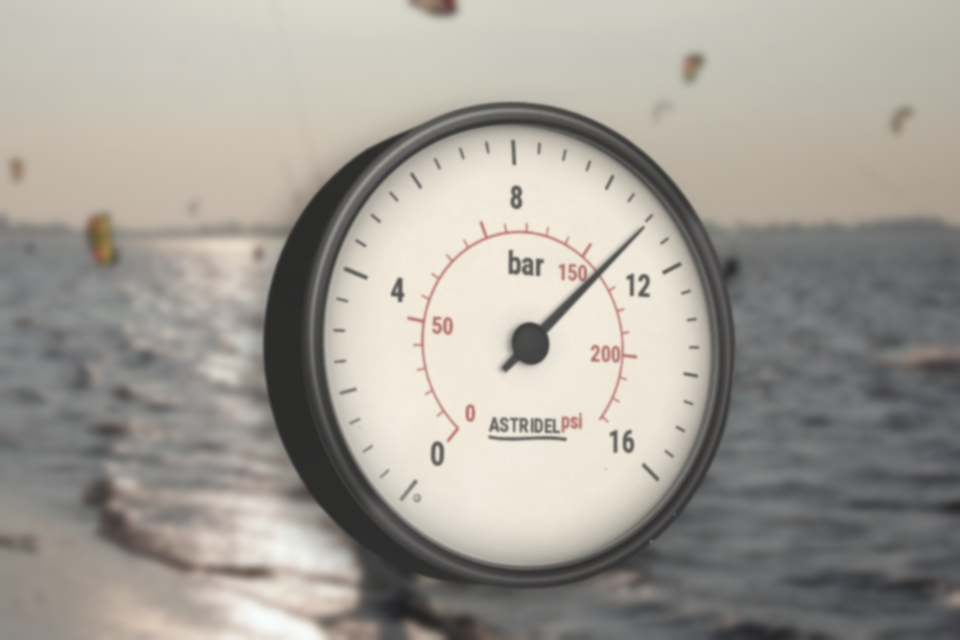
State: 11bar
